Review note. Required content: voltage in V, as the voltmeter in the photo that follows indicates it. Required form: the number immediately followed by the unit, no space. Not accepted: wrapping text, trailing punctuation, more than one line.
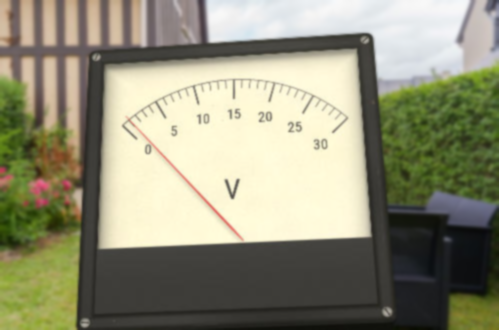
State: 1V
